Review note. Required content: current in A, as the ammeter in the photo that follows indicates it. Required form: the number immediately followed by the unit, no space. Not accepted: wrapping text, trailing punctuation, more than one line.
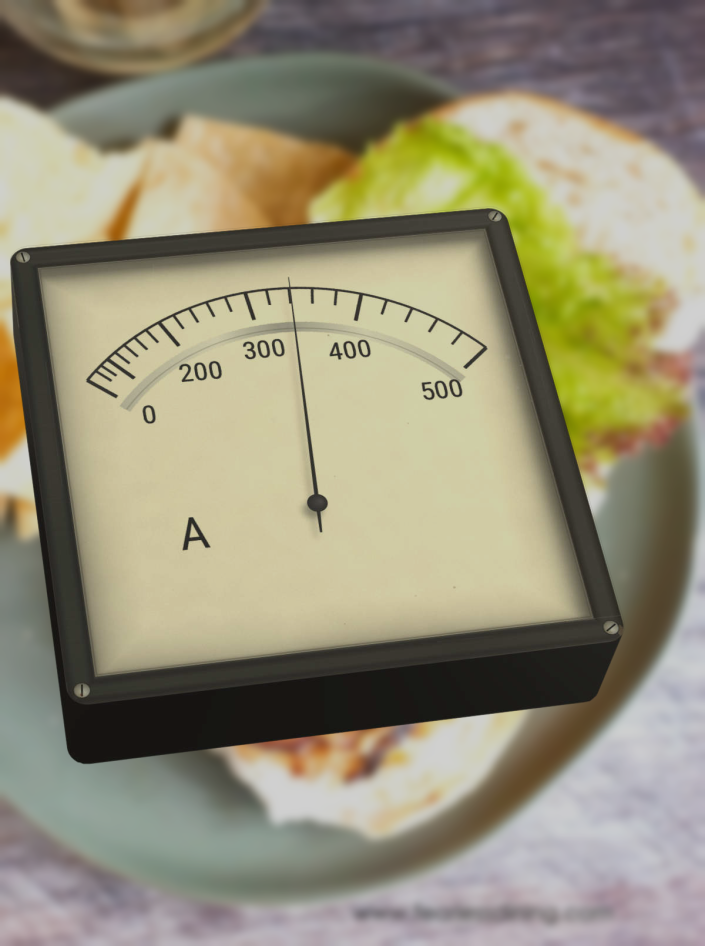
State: 340A
